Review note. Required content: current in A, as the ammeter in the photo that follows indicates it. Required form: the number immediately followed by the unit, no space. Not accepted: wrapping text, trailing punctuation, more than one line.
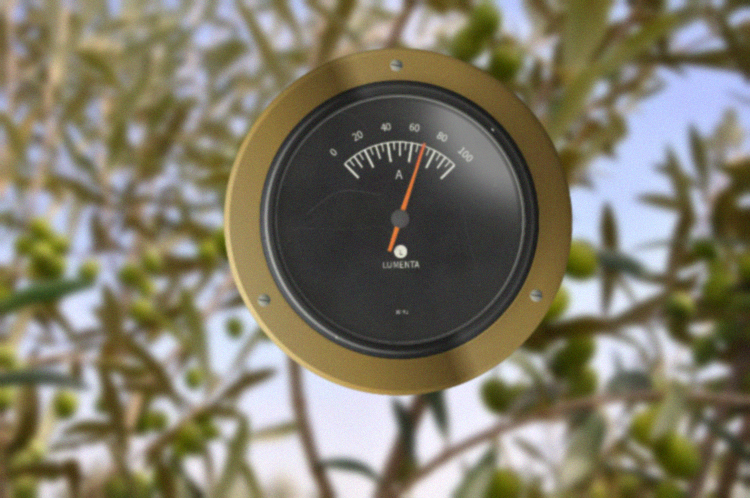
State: 70A
